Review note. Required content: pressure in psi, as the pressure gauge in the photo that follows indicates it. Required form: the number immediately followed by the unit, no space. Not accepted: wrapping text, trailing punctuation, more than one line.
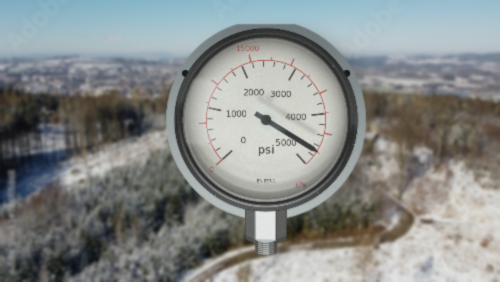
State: 4700psi
